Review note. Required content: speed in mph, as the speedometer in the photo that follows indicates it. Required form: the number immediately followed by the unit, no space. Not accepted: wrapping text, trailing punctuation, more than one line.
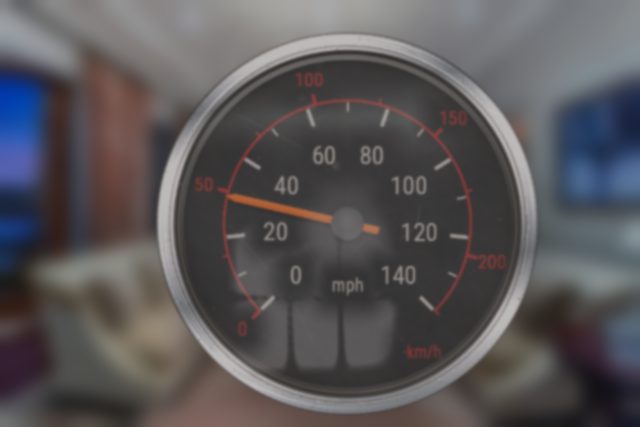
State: 30mph
